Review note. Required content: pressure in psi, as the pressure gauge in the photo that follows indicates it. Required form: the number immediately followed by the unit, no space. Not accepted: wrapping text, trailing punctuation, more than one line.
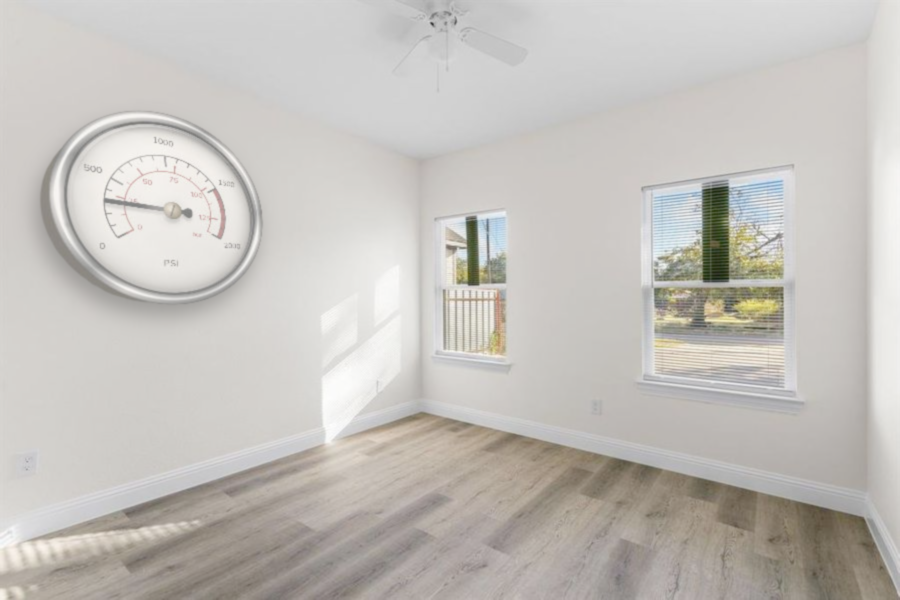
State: 300psi
